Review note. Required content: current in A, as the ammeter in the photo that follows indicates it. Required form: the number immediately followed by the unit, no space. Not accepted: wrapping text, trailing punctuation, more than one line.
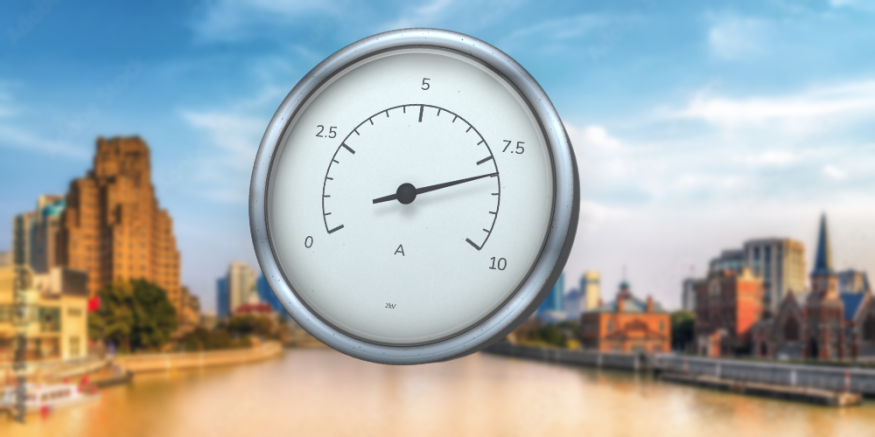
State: 8A
